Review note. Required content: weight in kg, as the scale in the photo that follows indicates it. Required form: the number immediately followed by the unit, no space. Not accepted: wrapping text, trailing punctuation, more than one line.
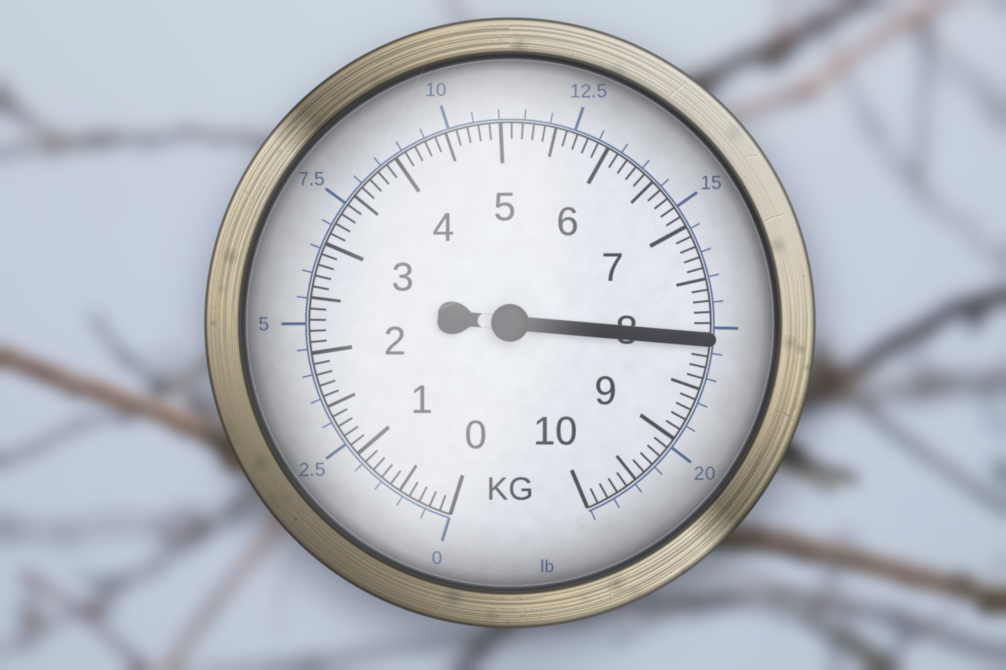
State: 8.05kg
